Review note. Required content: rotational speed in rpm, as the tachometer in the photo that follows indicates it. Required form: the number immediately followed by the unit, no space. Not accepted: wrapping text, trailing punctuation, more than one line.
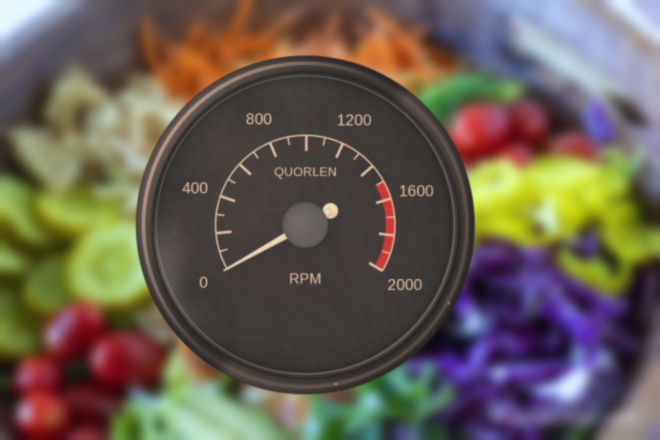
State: 0rpm
